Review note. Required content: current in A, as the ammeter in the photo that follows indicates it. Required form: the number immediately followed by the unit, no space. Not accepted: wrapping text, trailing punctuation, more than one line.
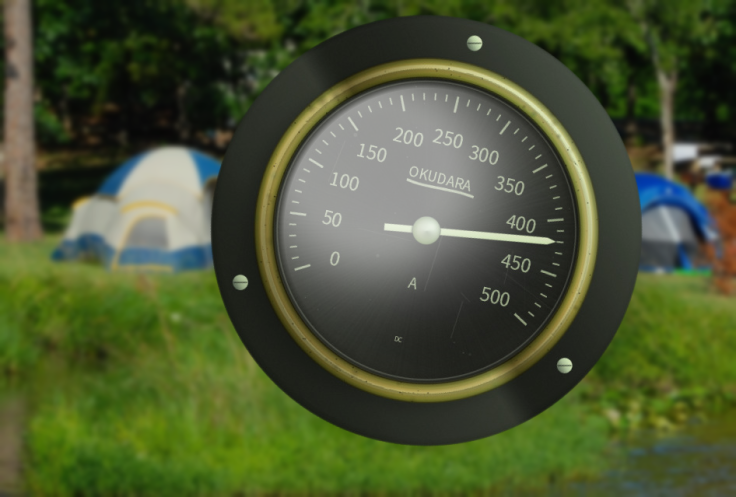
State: 420A
